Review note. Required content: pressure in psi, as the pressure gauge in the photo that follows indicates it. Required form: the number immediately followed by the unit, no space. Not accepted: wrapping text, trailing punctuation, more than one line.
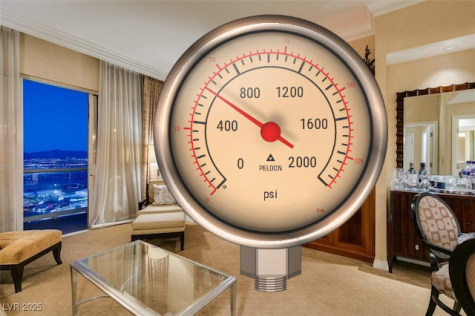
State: 600psi
